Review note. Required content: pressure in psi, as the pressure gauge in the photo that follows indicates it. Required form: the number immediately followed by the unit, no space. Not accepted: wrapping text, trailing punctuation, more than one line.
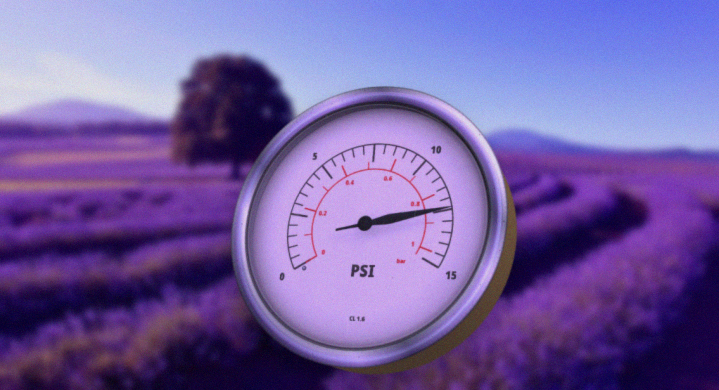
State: 12.5psi
